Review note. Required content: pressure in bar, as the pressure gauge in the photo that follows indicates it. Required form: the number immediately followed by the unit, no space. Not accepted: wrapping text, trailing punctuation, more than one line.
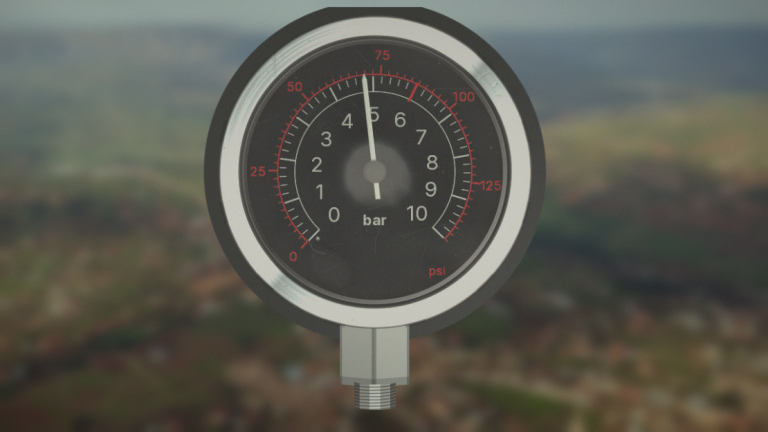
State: 4.8bar
